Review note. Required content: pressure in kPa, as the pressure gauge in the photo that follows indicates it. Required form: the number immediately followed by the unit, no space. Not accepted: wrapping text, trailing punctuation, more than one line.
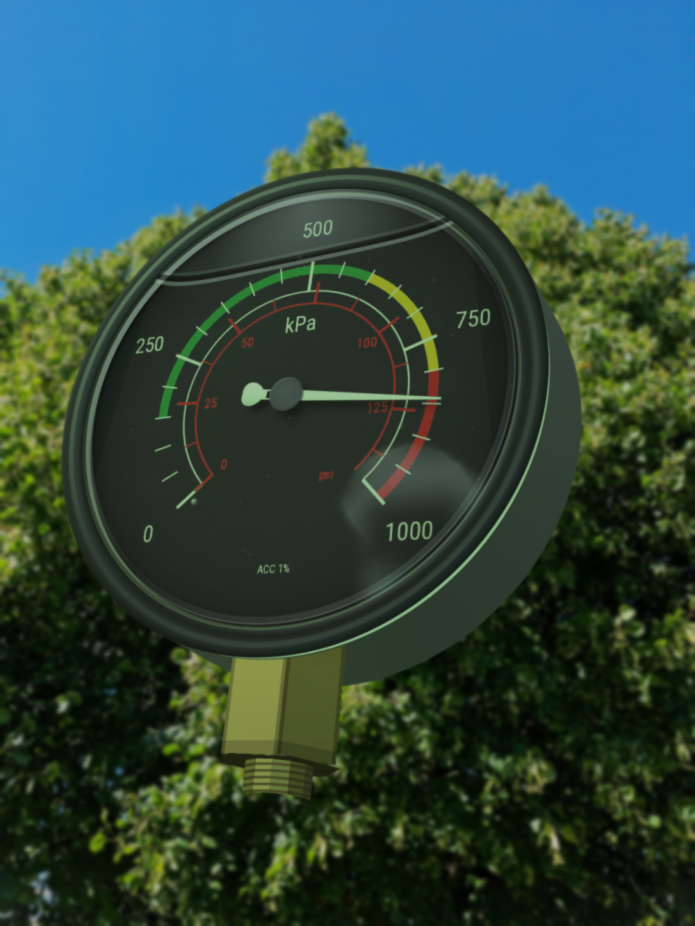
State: 850kPa
